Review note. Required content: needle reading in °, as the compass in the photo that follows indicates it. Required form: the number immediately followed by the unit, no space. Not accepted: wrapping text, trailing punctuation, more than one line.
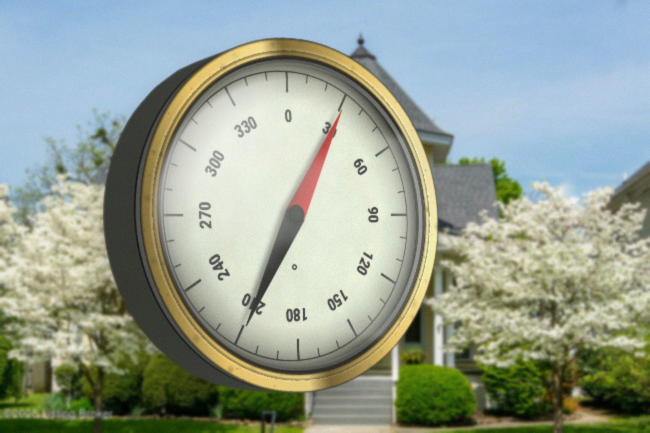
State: 30°
